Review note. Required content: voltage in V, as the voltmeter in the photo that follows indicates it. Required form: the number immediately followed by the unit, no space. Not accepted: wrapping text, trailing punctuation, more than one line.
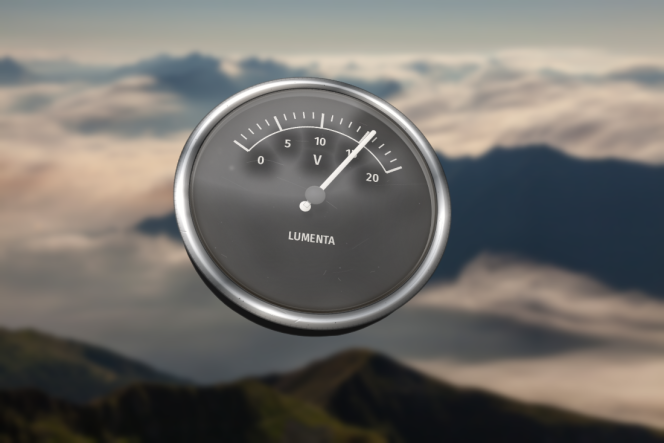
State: 15.5V
